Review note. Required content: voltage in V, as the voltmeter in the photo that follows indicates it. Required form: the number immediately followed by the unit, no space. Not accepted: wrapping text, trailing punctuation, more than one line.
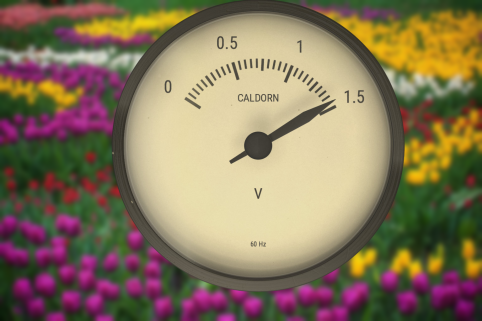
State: 1.45V
